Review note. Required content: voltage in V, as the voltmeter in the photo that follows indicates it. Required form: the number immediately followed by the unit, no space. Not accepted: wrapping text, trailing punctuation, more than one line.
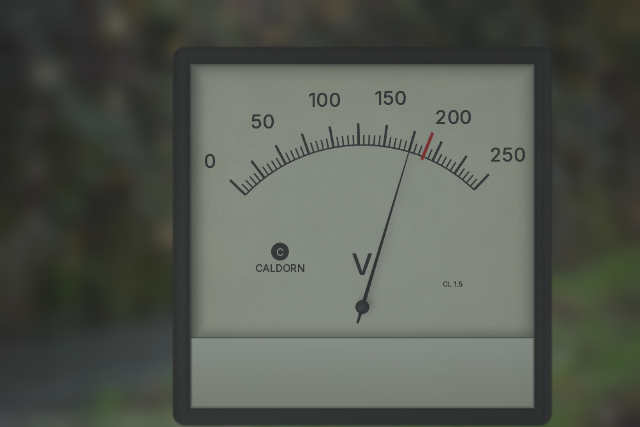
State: 175V
